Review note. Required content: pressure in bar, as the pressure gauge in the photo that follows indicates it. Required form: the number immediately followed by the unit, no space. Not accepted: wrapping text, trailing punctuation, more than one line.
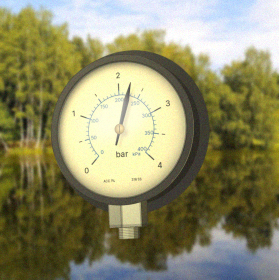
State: 2.25bar
